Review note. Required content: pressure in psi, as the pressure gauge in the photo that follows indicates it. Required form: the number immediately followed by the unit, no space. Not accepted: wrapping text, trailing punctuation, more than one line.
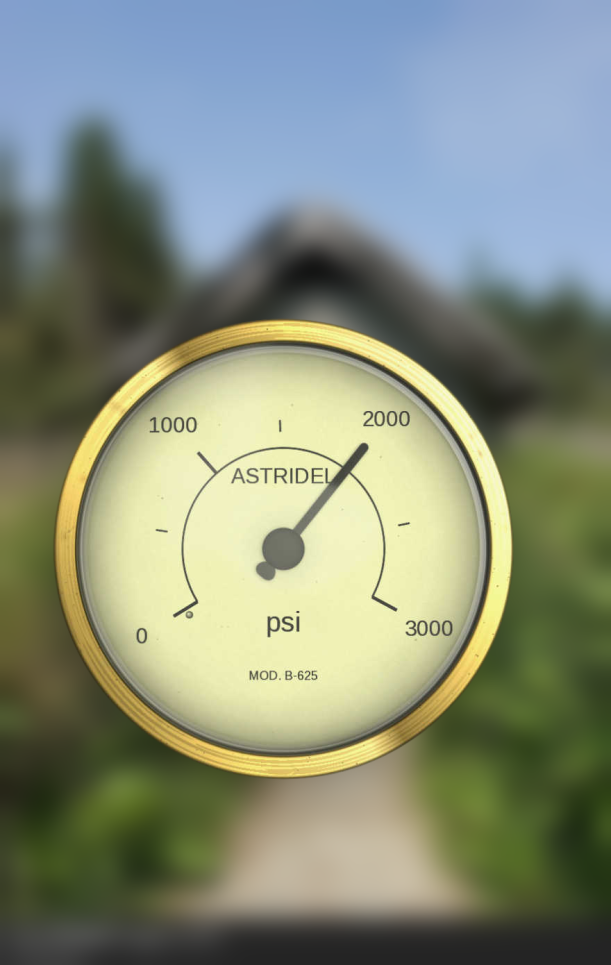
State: 2000psi
